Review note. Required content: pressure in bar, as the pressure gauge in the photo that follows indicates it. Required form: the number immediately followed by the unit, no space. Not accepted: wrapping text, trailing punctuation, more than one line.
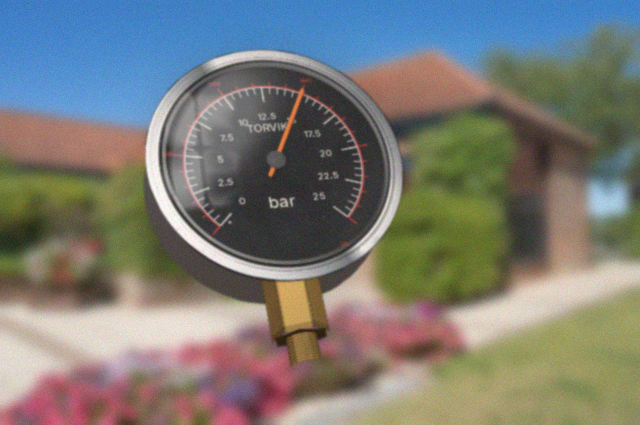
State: 15bar
